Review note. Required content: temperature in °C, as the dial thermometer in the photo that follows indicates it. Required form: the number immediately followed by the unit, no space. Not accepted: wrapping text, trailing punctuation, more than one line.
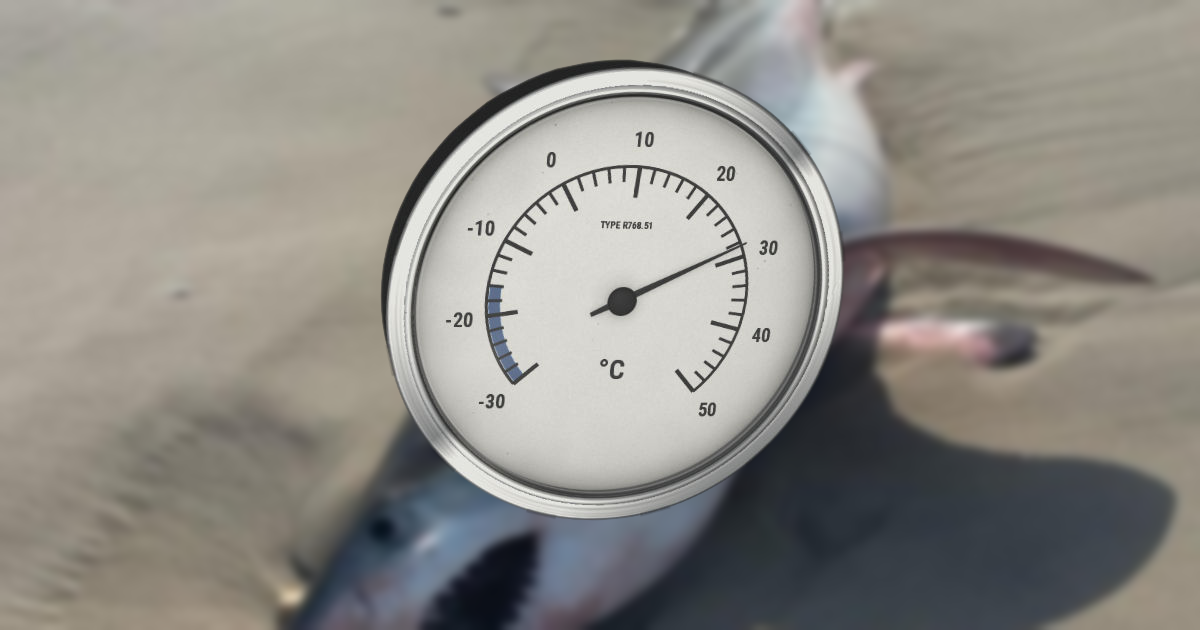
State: 28°C
